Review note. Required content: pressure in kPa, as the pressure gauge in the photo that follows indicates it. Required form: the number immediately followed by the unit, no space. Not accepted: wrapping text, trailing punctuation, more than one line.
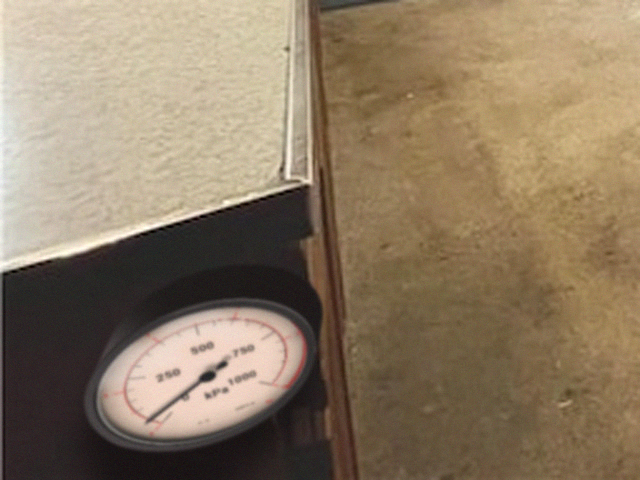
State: 50kPa
